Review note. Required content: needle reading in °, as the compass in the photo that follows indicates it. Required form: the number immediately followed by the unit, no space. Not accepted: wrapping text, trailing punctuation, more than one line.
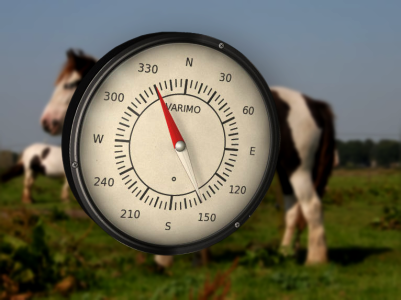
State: 330°
